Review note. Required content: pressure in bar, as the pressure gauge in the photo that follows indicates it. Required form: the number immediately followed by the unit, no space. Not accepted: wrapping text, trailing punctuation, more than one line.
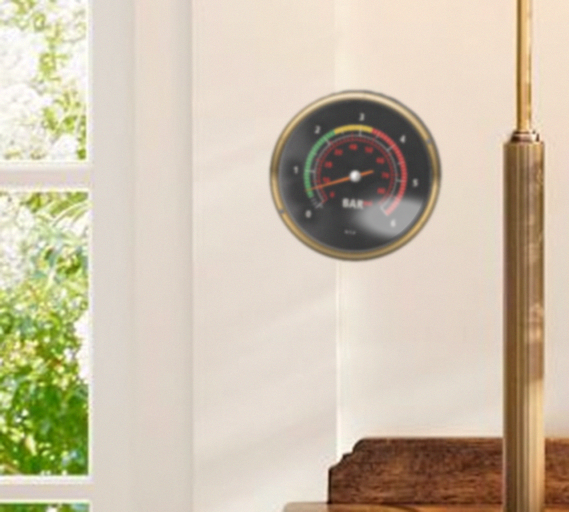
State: 0.5bar
